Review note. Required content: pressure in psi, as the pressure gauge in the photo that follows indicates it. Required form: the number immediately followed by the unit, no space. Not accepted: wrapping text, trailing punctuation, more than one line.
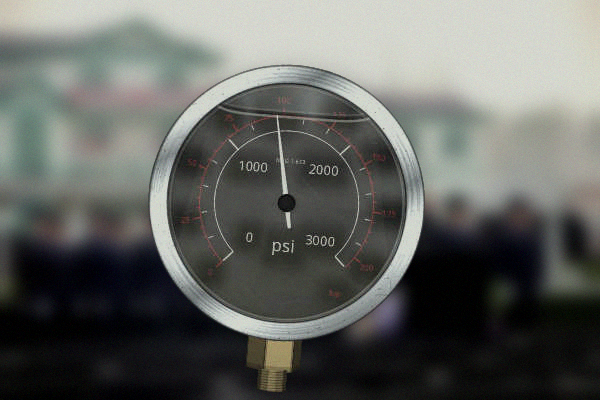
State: 1400psi
